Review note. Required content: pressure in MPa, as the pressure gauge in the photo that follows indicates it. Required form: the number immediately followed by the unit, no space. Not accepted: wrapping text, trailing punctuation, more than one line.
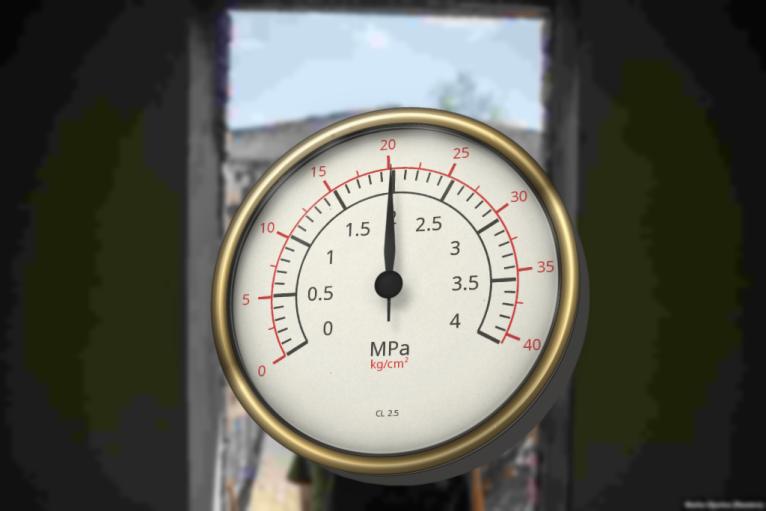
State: 2MPa
